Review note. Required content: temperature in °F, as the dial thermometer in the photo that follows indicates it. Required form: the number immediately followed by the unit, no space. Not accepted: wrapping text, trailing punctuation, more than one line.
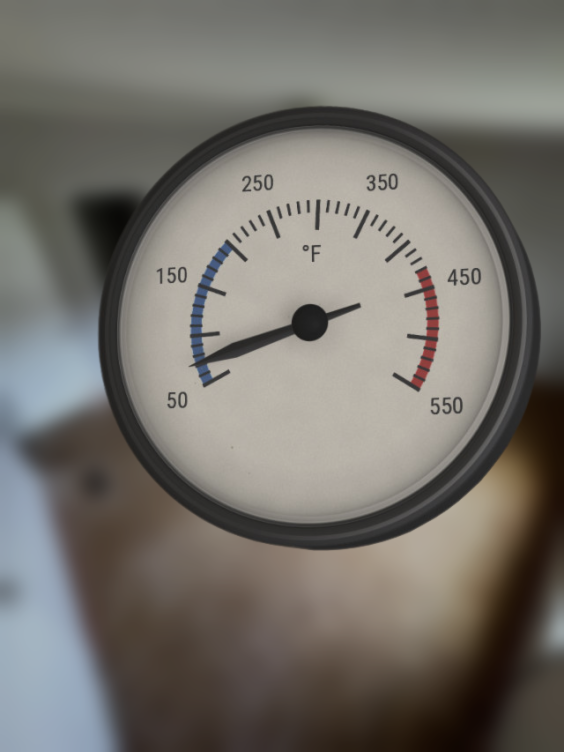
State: 70°F
